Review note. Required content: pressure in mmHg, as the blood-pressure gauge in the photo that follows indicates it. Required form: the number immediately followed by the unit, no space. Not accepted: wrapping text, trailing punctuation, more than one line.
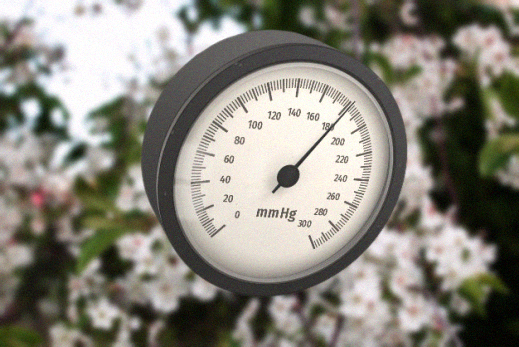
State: 180mmHg
